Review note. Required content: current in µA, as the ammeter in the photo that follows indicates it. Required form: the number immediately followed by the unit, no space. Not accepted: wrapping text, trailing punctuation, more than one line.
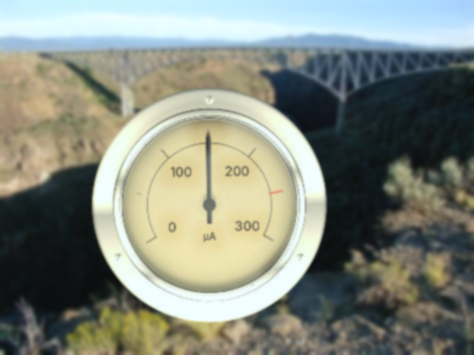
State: 150µA
